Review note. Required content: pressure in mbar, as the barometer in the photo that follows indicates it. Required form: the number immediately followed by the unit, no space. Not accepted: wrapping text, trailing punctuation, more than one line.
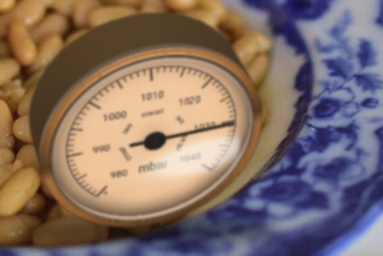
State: 1030mbar
